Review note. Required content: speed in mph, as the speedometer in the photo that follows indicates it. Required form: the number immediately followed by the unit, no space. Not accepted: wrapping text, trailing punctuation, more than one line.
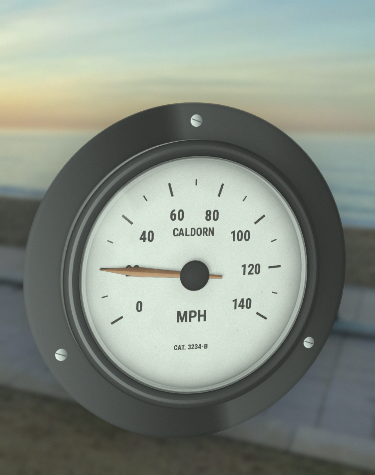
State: 20mph
